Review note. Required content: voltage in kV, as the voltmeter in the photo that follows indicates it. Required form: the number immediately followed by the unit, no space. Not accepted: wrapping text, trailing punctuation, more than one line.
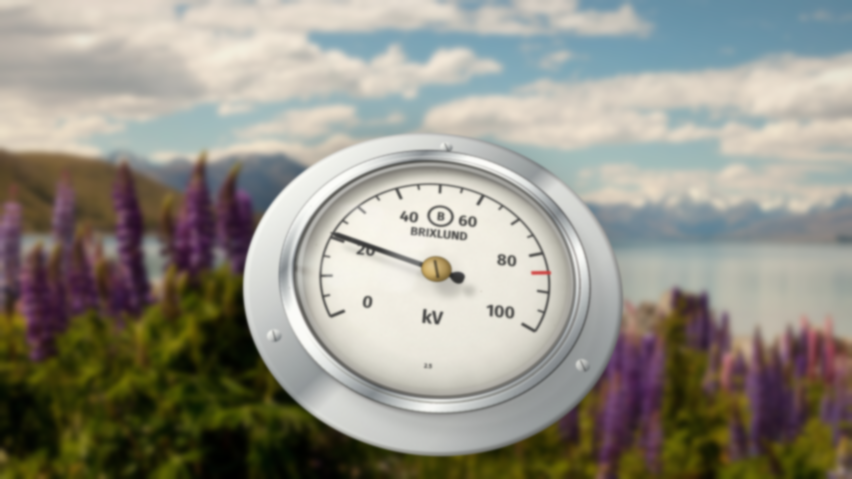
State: 20kV
